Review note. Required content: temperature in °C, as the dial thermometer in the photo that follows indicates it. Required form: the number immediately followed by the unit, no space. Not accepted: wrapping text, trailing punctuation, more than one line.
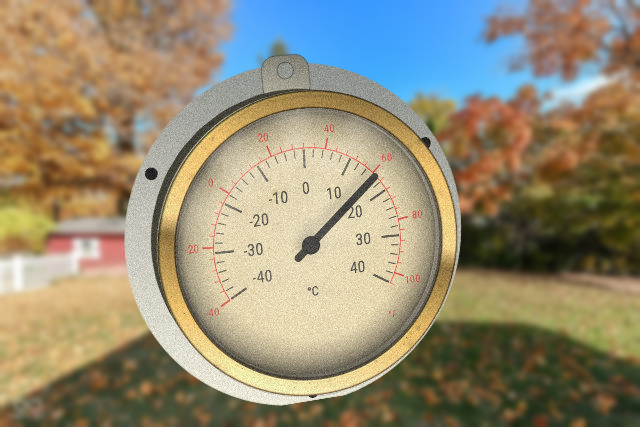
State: 16°C
